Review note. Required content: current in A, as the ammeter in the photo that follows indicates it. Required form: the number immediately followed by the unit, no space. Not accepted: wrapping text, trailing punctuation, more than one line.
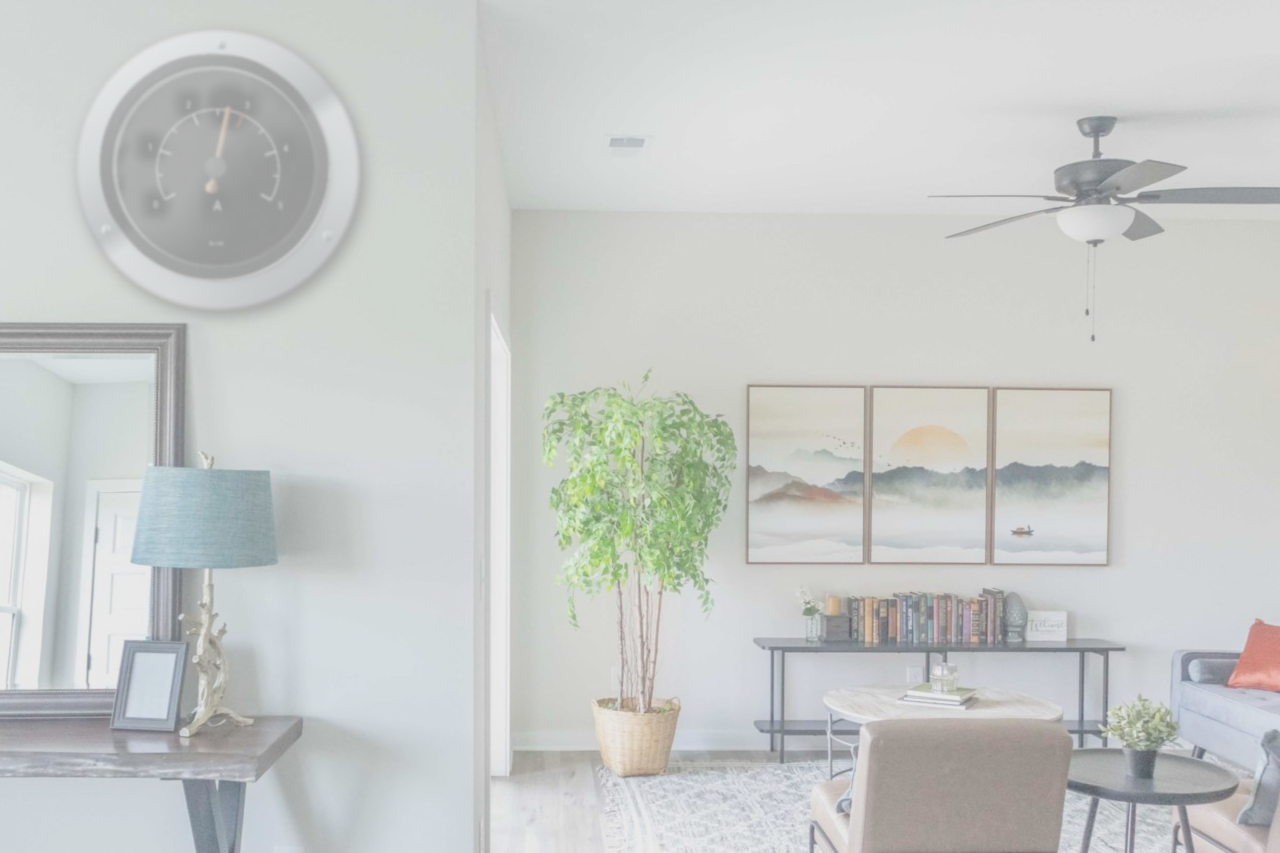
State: 2.75A
